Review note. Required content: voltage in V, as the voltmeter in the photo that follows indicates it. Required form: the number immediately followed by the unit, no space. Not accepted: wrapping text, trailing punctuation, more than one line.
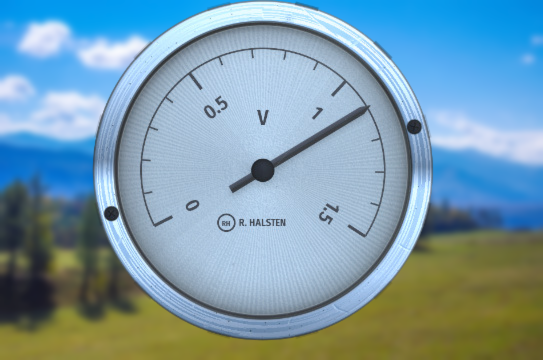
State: 1.1V
